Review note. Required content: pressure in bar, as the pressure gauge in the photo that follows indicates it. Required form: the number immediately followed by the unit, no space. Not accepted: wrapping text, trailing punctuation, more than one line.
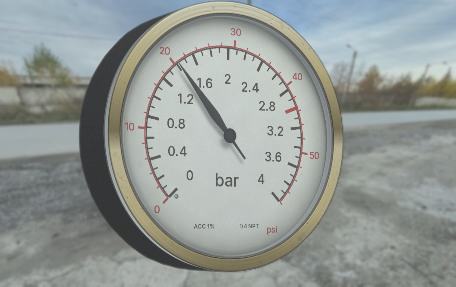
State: 1.4bar
